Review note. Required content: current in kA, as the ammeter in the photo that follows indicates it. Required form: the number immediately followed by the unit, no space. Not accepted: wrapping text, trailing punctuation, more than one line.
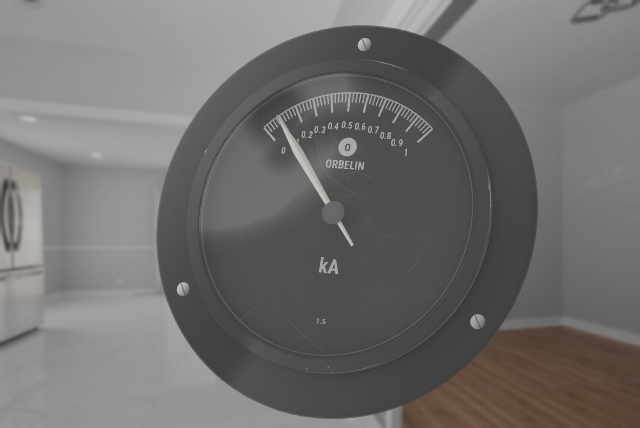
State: 0.1kA
